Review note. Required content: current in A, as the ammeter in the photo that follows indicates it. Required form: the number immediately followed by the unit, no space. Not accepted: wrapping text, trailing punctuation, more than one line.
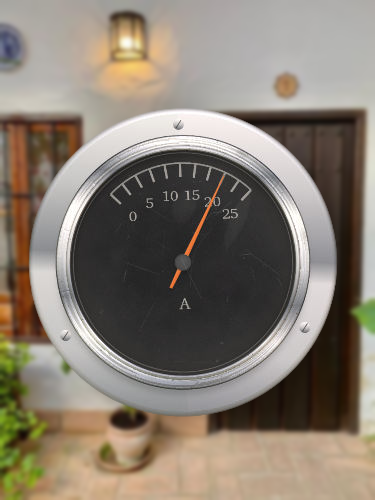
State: 20A
